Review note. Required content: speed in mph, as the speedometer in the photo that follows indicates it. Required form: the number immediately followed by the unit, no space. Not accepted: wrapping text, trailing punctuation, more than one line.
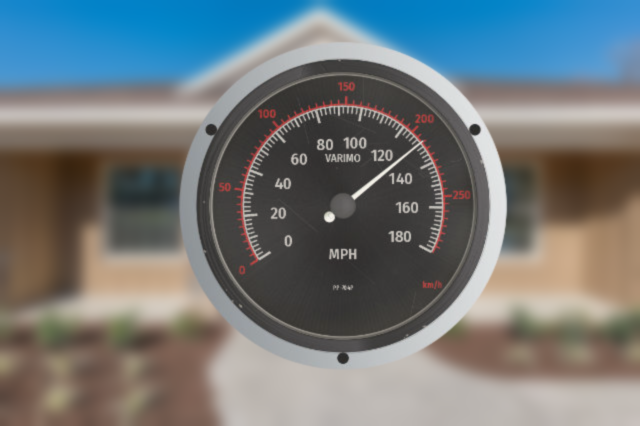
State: 130mph
